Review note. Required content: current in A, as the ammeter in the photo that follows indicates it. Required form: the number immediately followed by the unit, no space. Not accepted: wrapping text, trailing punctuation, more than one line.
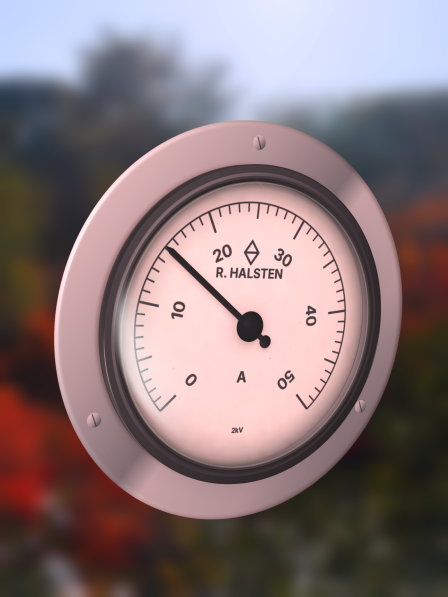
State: 15A
